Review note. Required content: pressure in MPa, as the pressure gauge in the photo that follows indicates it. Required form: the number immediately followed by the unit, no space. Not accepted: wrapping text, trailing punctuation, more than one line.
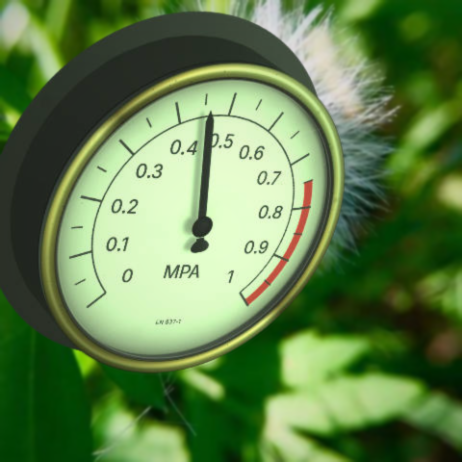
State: 0.45MPa
